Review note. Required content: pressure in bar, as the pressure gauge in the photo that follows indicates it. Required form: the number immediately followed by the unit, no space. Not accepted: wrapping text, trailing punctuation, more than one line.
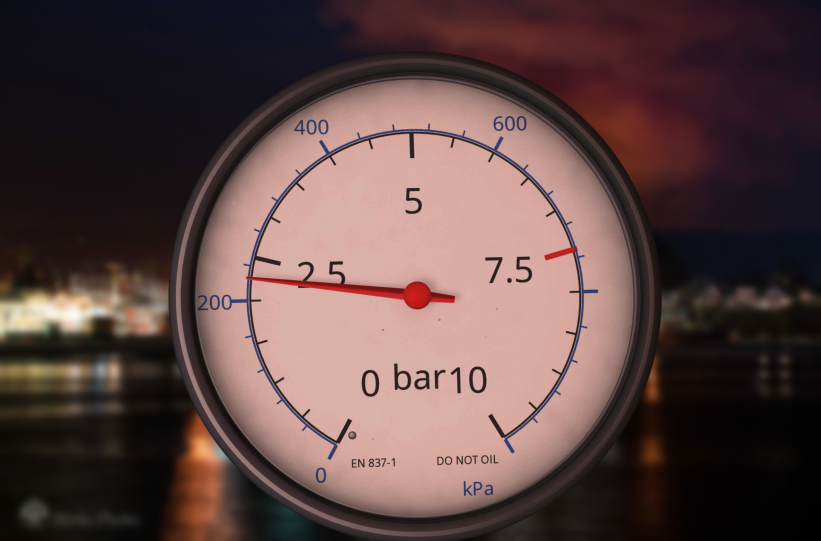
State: 2.25bar
